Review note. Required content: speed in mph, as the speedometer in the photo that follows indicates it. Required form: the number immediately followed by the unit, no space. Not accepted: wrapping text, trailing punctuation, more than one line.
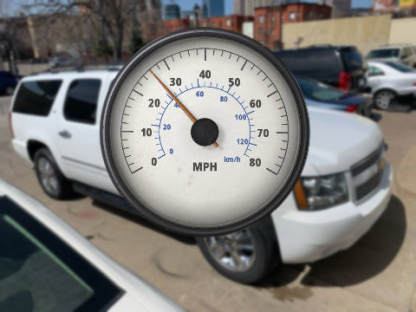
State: 26mph
